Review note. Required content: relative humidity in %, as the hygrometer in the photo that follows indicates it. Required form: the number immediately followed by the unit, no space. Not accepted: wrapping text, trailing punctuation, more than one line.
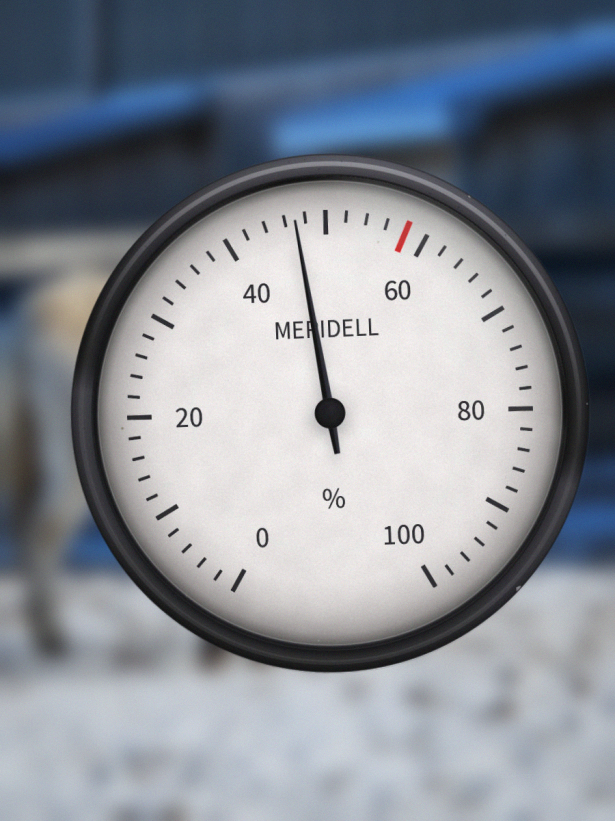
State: 47%
